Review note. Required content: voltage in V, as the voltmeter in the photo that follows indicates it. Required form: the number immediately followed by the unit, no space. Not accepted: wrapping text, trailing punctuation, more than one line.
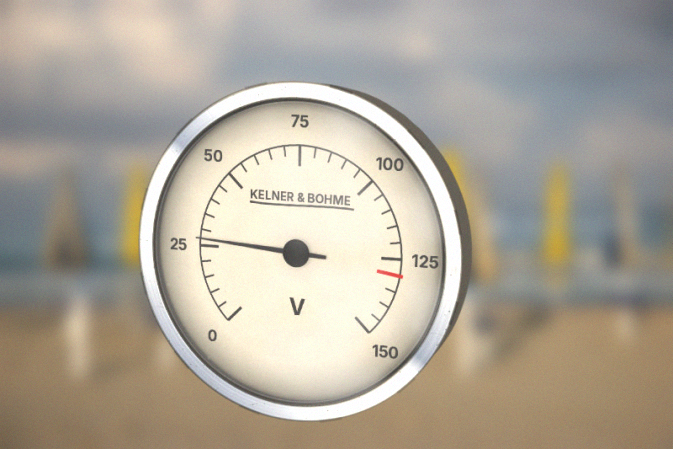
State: 27.5V
